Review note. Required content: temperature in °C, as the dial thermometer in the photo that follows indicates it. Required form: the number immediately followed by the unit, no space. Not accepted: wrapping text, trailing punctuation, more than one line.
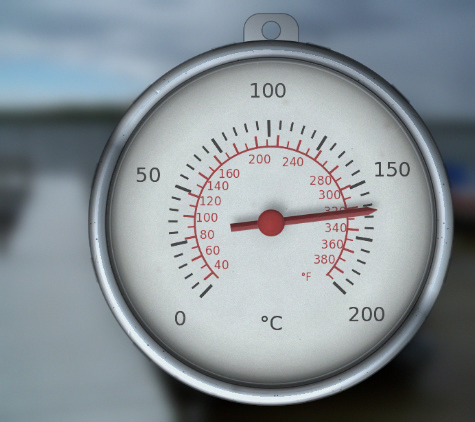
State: 162.5°C
